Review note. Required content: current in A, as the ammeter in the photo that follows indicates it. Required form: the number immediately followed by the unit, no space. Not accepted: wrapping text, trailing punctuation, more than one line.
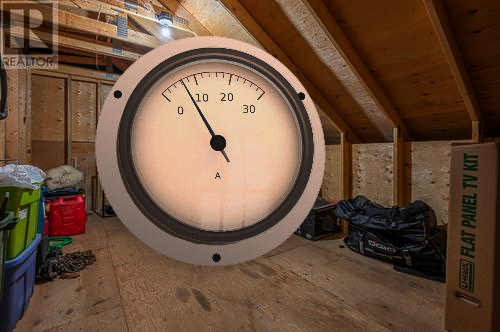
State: 6A
